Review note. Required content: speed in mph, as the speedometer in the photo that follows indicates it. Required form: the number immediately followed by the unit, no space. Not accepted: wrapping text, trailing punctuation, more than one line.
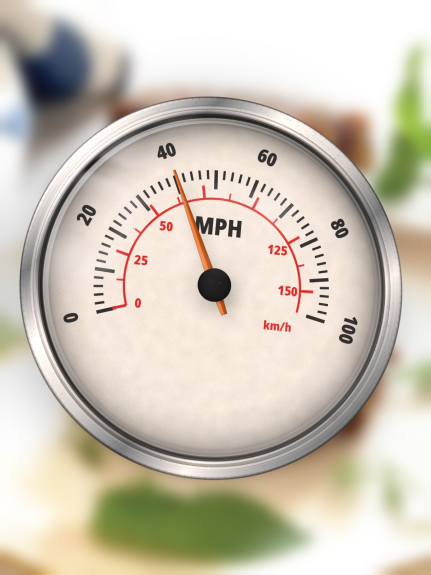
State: 40mph
